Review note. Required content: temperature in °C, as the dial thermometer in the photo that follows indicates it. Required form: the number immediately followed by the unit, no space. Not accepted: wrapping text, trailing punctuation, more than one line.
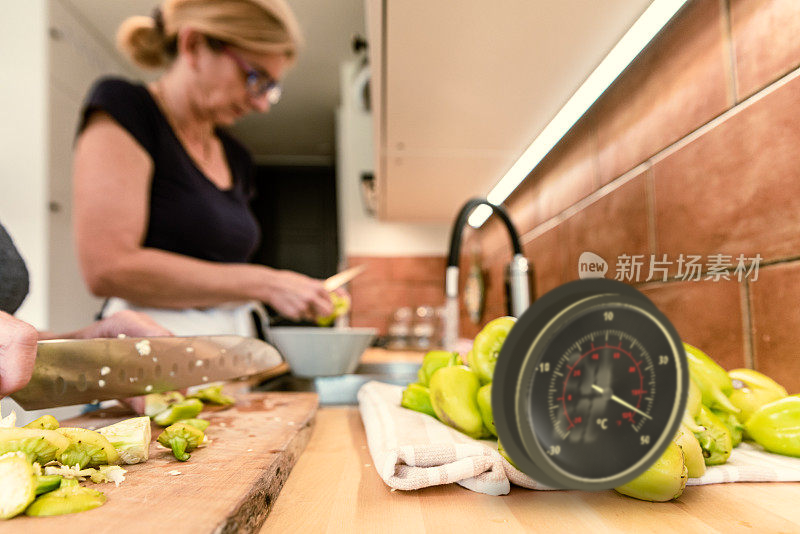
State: 45°C
